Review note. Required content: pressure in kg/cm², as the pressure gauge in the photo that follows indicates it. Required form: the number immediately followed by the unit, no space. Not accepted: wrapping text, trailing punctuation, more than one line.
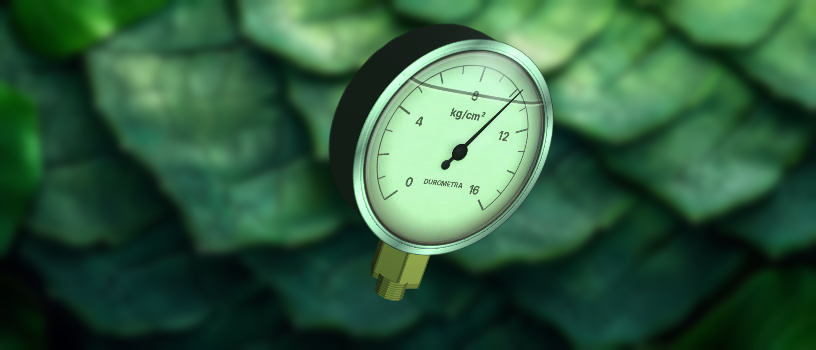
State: 10kg/cm²
